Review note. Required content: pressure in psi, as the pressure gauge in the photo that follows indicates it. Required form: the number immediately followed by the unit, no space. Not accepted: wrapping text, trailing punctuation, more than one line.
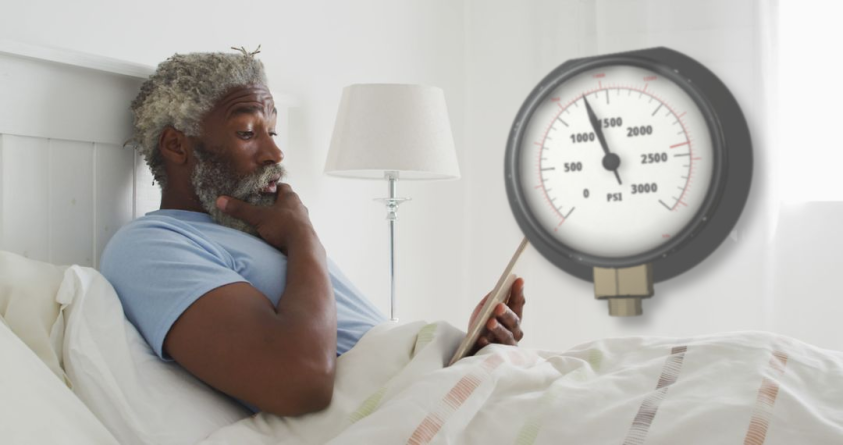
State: 1300psi
